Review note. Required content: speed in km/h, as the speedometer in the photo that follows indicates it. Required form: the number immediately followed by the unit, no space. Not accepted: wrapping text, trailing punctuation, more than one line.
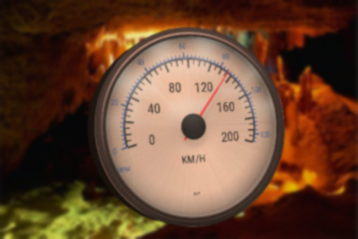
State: 135km/h
